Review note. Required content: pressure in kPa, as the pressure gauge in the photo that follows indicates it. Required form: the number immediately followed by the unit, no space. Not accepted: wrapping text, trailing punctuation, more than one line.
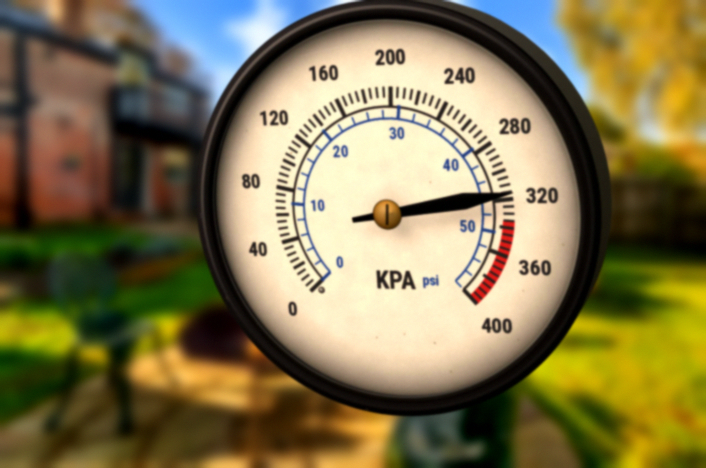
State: 315kPa
